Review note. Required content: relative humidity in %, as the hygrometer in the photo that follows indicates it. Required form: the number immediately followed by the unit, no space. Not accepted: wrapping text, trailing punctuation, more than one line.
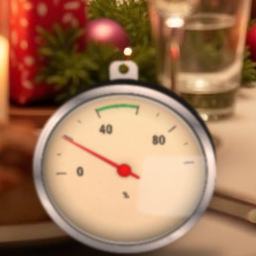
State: 20%
